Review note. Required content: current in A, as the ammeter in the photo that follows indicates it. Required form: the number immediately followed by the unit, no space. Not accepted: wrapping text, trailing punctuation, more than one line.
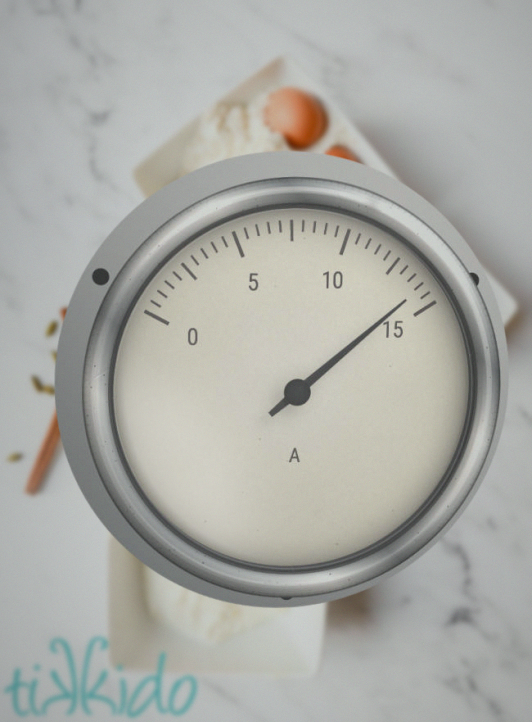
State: 14A
